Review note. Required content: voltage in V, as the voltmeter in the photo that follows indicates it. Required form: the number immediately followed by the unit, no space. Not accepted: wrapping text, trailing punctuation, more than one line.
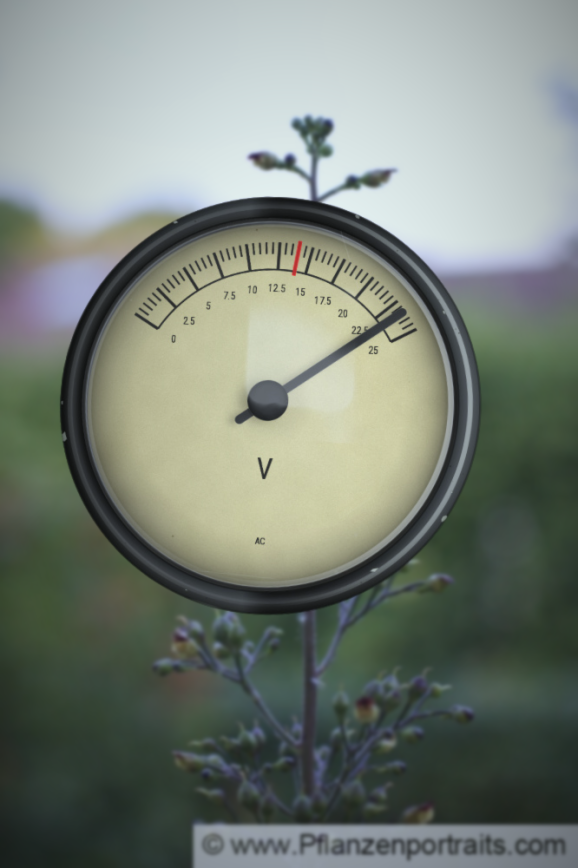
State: 23.5V
